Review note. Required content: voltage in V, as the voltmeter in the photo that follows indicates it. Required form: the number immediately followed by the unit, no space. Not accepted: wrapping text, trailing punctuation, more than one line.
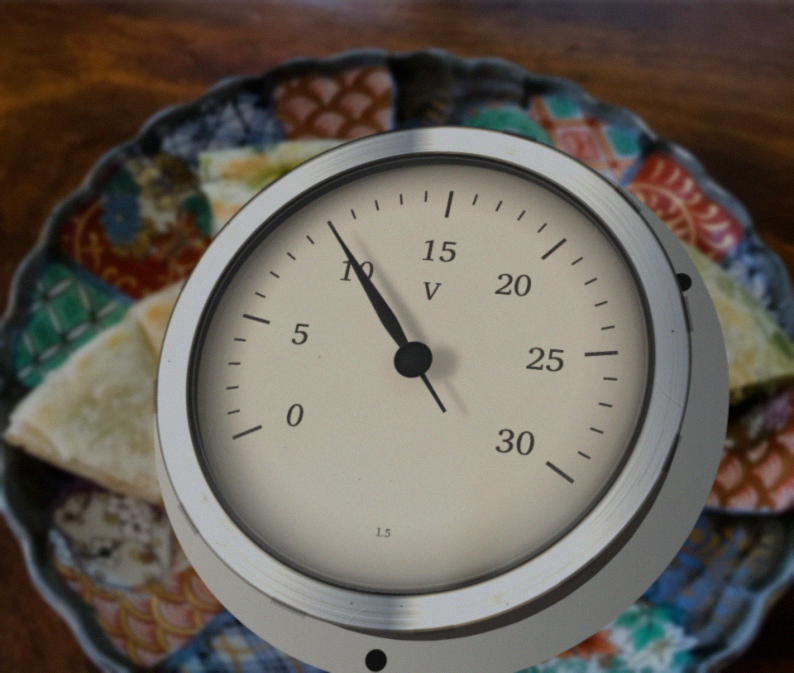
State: 10V
